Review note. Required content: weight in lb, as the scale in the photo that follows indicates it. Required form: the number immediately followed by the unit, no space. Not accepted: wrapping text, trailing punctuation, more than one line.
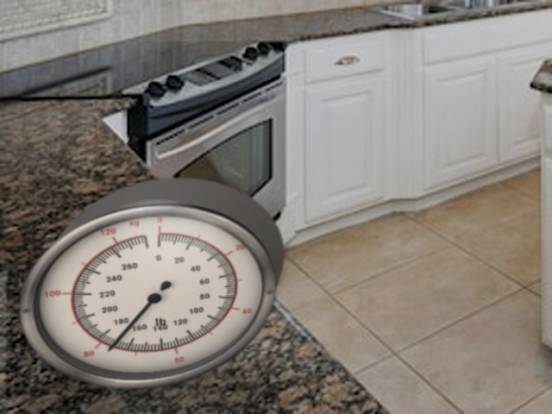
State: 170lb
